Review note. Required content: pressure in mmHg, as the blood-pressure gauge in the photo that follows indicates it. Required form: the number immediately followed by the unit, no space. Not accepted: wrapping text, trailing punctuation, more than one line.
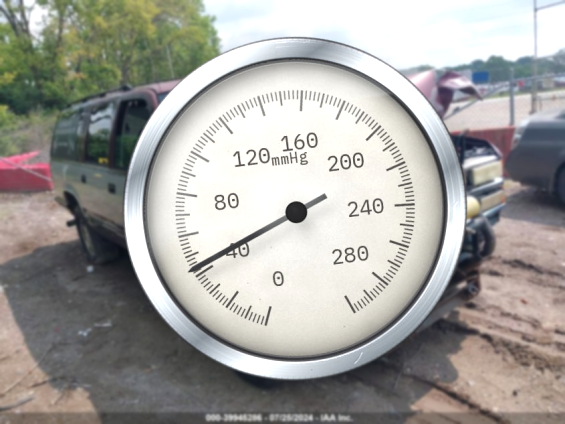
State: 44mmHg
